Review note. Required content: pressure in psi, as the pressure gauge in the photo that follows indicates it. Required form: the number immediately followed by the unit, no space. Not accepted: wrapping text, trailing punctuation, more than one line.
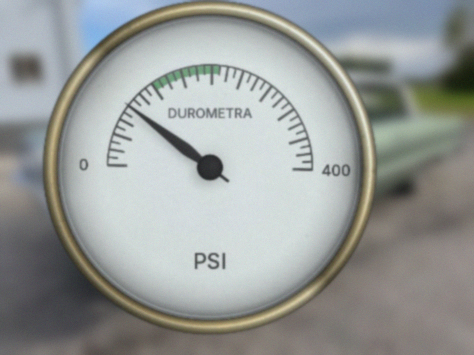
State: 80psi
